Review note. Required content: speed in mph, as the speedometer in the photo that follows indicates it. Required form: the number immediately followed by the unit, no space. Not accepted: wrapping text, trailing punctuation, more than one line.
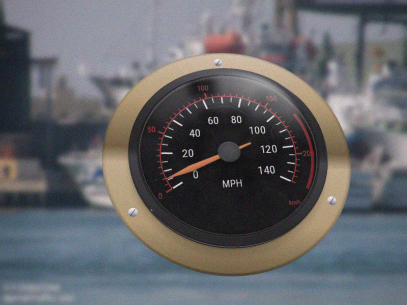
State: 5mph
